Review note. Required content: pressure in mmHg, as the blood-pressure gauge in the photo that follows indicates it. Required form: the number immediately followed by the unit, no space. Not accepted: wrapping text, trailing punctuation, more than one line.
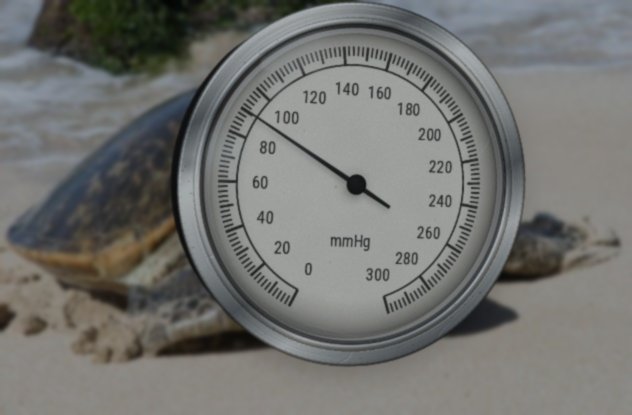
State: 90mmHg
